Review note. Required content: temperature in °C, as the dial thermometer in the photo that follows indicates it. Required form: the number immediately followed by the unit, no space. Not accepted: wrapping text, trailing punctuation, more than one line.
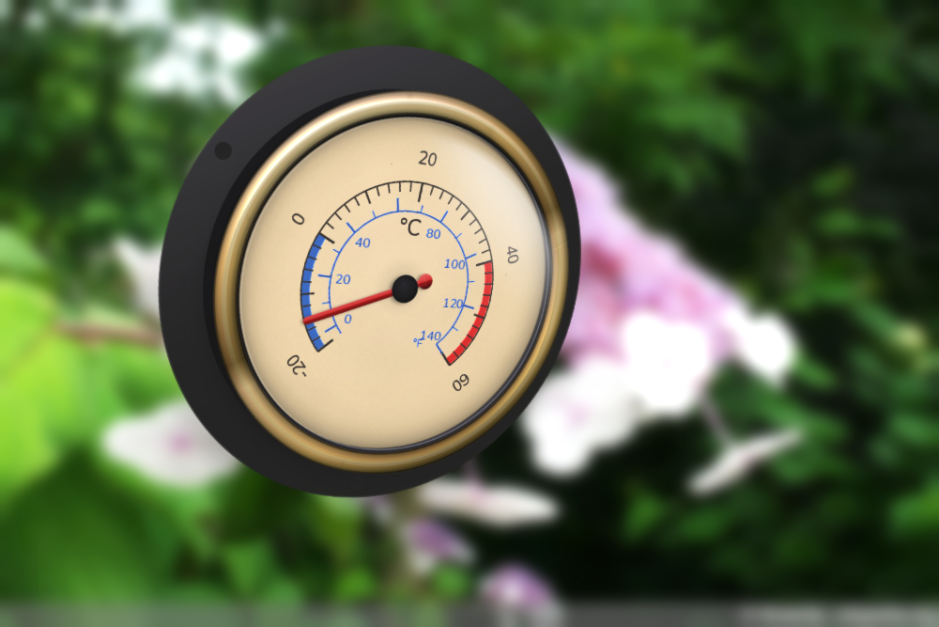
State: -14°C
